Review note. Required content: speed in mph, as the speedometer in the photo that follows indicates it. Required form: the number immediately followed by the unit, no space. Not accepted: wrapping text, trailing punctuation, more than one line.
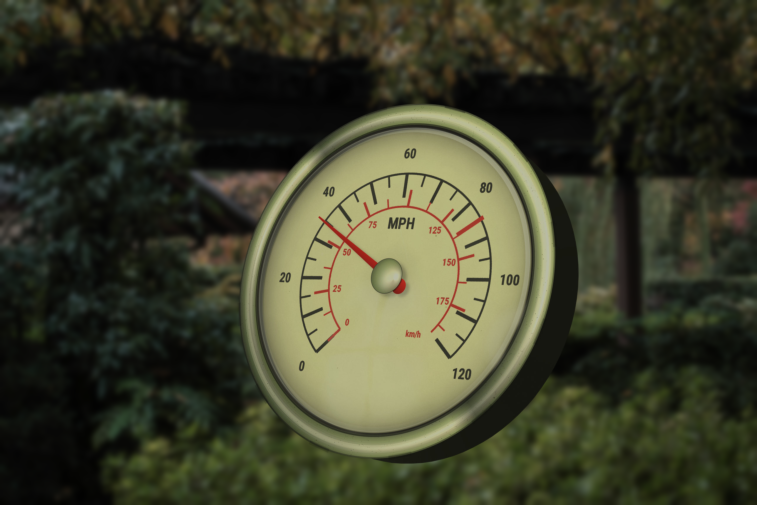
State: 35mph
